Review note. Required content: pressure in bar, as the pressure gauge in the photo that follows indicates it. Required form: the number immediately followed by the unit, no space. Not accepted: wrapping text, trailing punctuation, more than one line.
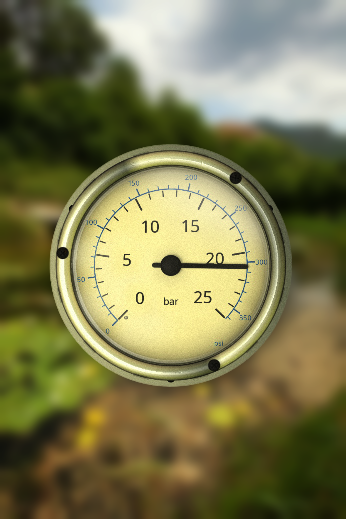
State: 21bar
